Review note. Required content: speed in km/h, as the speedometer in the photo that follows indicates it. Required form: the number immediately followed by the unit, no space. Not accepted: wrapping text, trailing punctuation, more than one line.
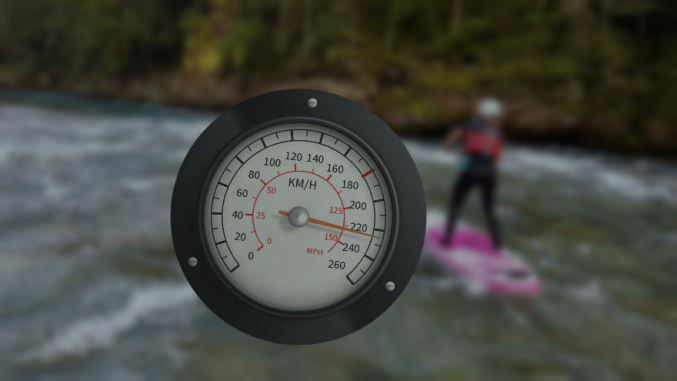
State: 225km/h
